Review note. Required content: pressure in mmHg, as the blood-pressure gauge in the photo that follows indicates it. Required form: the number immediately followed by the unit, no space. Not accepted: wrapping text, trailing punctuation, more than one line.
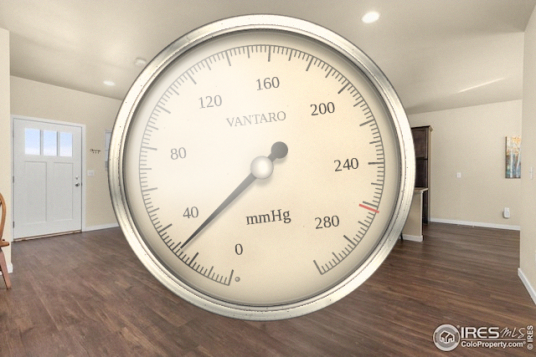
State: 28mmHg
